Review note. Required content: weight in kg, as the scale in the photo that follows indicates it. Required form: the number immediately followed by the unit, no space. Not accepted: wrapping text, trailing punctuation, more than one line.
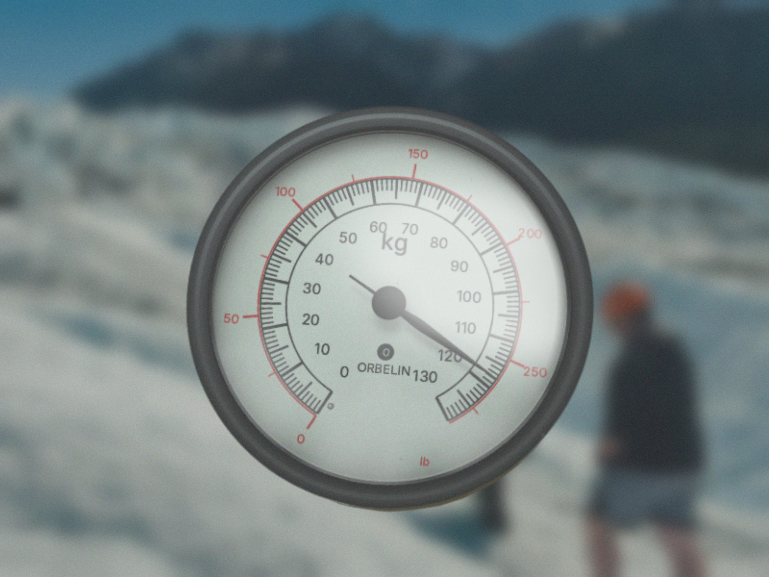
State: 118kg
